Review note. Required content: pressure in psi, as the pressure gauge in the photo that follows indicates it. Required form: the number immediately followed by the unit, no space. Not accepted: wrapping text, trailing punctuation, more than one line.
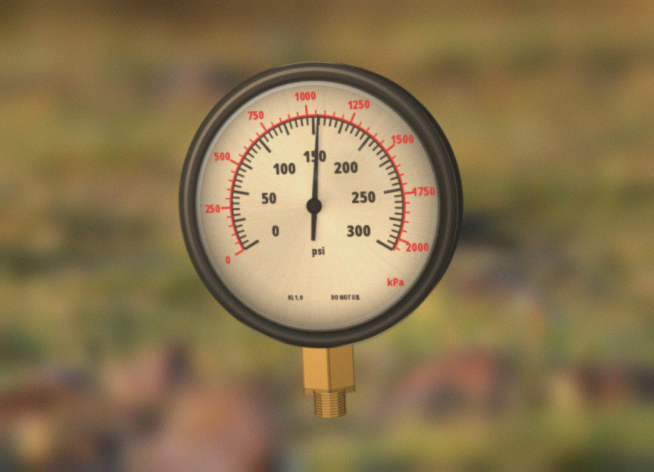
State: 155psi
